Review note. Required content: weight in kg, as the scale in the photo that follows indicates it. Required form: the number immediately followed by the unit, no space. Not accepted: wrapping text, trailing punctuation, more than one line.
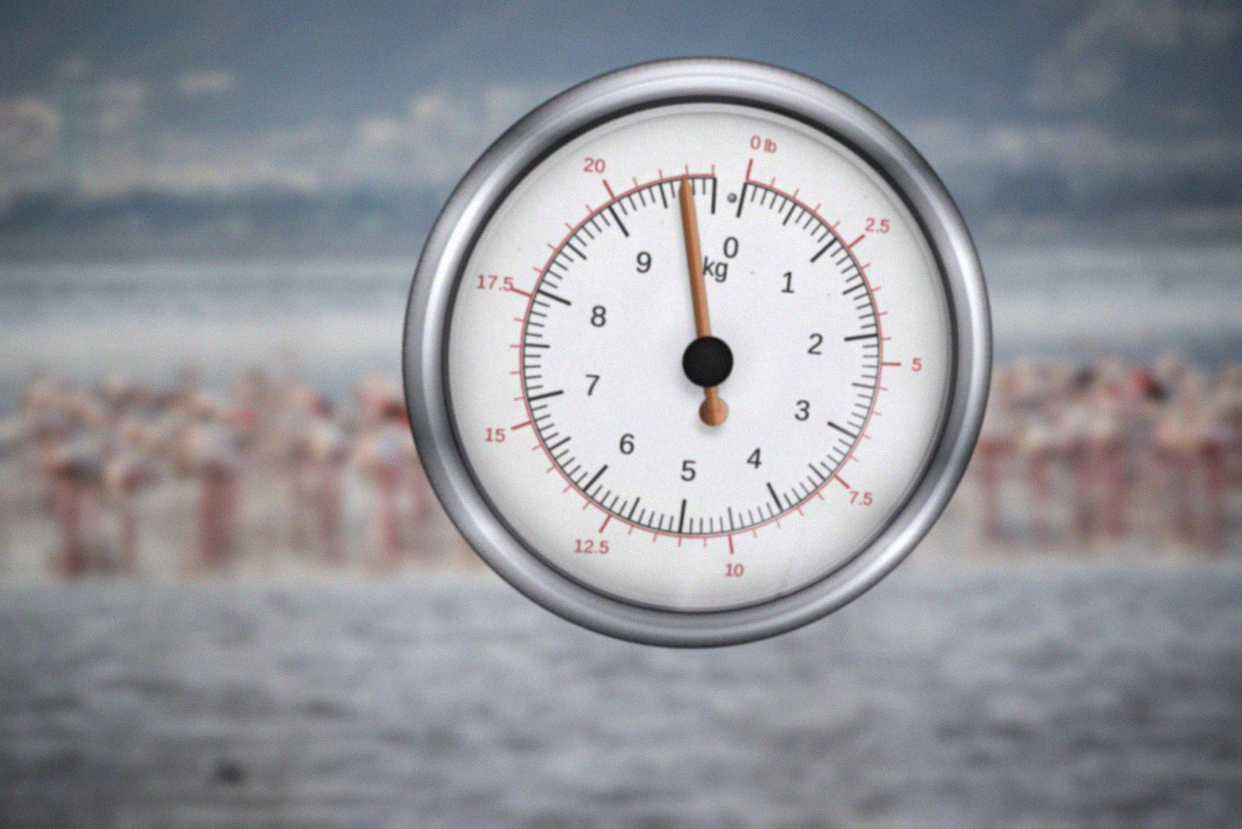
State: 9.7kg
